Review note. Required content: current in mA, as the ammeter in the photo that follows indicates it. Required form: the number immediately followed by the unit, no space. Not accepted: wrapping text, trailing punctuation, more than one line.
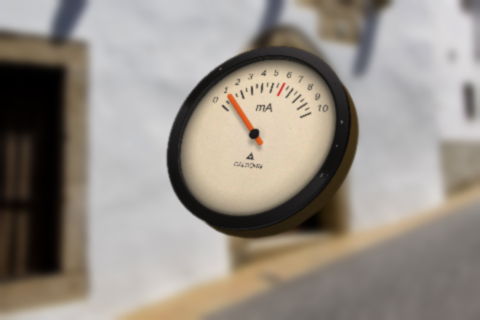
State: 1mA
